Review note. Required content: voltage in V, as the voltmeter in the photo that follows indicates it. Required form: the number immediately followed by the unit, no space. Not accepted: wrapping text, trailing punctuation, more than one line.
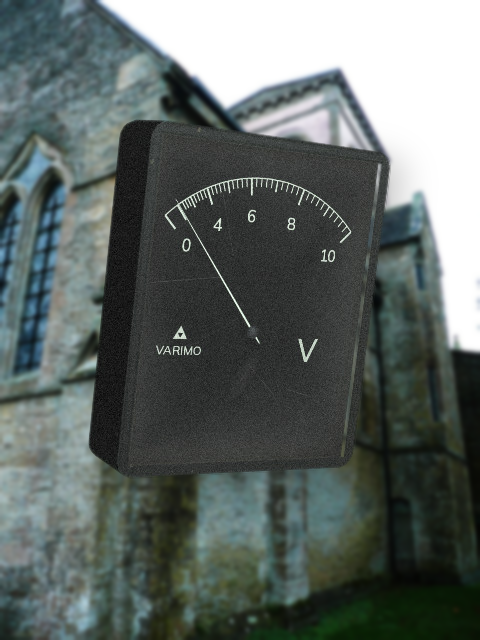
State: 2V
